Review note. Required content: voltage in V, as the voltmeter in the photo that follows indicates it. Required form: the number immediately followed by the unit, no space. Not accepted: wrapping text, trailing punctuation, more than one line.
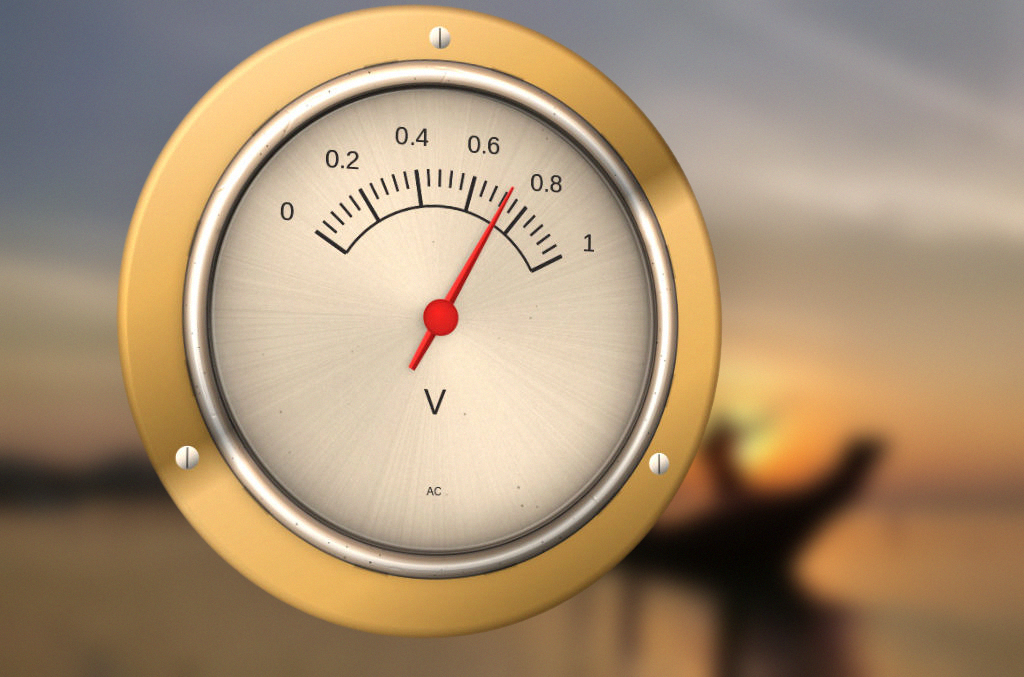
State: 0.72V
